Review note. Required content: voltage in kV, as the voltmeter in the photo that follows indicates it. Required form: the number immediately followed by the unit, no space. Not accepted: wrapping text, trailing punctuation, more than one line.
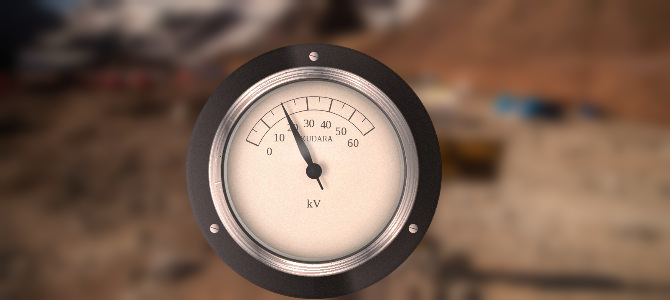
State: 20kV
